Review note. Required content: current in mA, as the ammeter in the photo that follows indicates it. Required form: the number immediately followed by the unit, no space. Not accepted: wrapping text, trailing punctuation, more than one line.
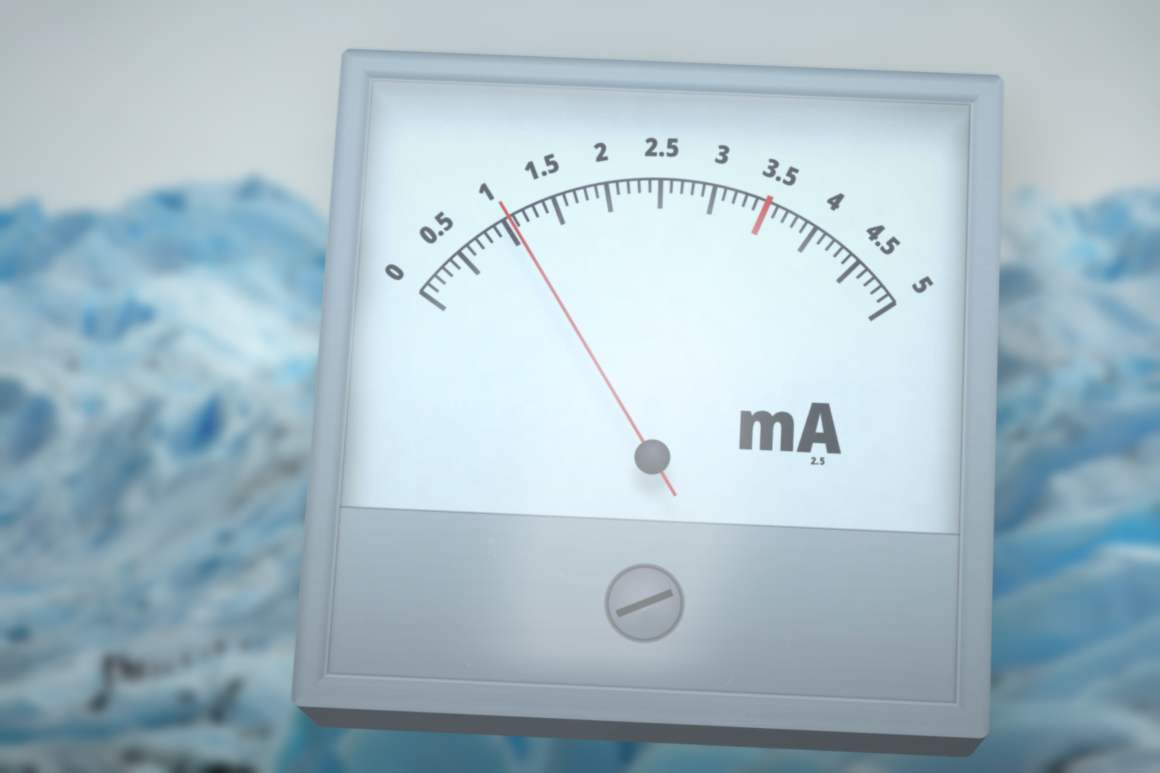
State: 1.05mA
